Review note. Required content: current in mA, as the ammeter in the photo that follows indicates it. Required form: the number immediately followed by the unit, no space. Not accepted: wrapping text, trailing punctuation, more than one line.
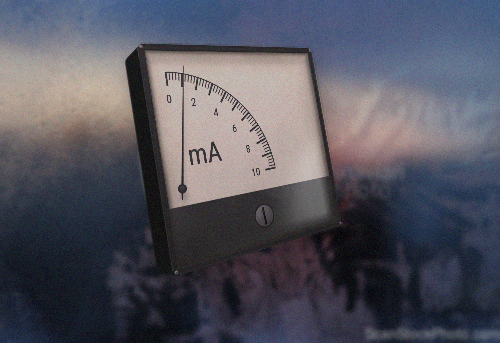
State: 1mA
